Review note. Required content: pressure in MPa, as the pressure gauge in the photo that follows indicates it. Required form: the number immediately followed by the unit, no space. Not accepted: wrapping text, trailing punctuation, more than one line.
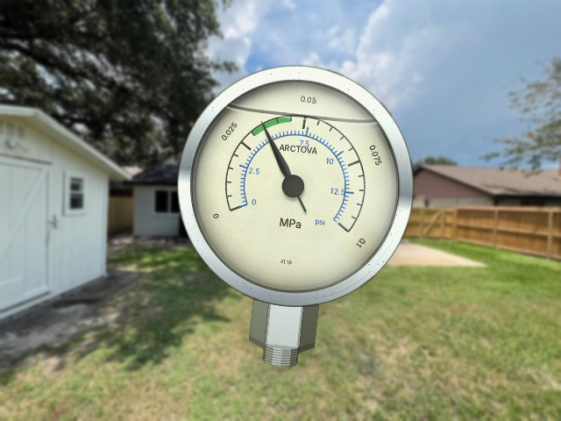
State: 0.035MPa
